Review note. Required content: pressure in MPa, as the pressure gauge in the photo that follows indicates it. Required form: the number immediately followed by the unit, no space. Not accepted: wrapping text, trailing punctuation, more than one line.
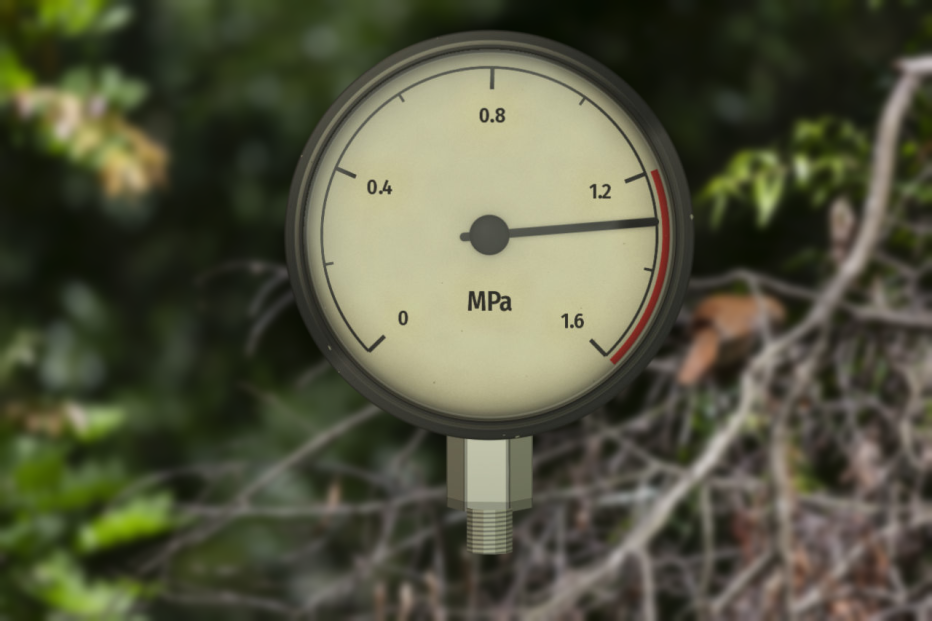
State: 1.3MPa
